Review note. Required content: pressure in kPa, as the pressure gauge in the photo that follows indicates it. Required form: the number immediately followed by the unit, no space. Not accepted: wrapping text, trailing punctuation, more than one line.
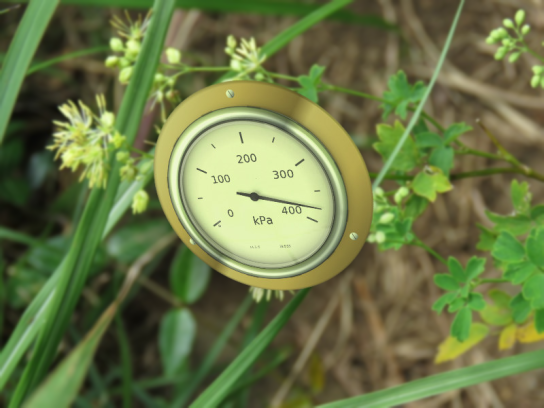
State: 375kPa
